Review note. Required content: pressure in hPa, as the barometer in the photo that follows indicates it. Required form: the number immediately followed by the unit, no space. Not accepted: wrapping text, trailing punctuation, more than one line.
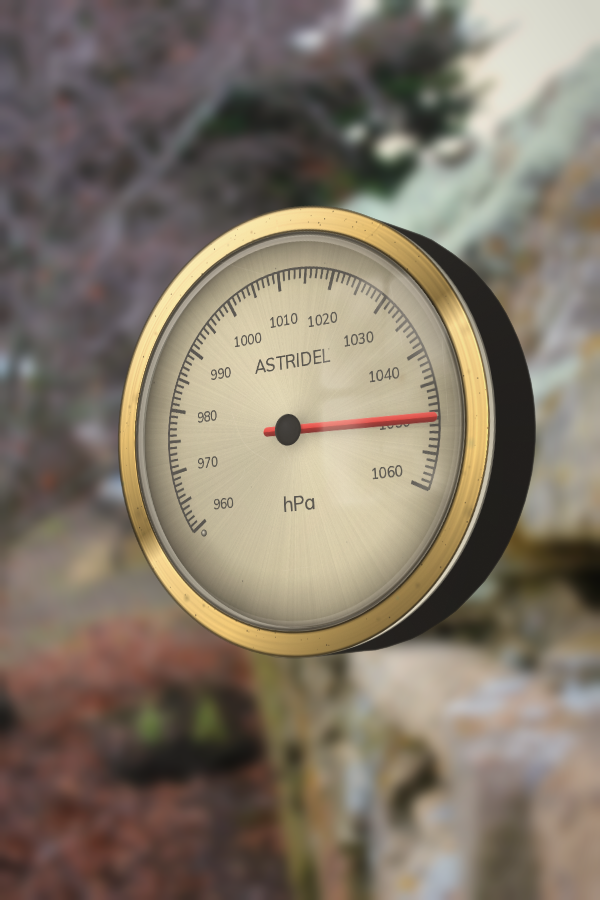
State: 1050hPa
